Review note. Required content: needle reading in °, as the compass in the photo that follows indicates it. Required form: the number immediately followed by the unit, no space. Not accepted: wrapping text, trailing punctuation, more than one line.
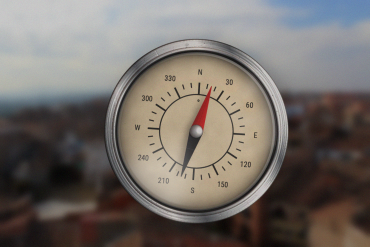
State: 15°
